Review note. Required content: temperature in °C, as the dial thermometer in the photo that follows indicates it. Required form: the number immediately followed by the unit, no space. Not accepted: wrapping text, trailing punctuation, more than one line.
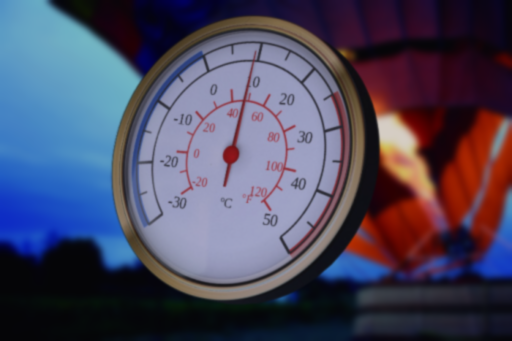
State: 10°C
